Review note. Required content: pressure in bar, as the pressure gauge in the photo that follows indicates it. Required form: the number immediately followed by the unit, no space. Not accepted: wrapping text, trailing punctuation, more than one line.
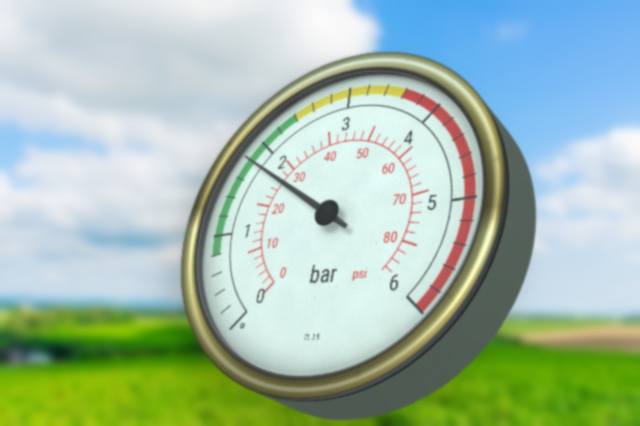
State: 1.8bar
